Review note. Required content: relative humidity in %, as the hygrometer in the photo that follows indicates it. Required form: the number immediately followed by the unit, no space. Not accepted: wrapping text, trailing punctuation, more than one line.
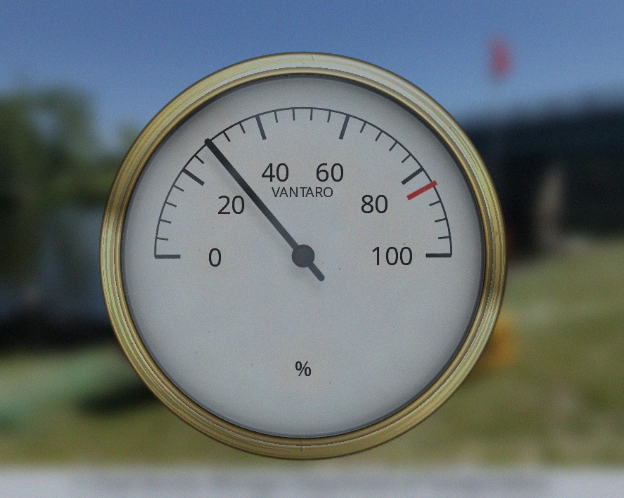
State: 28%
